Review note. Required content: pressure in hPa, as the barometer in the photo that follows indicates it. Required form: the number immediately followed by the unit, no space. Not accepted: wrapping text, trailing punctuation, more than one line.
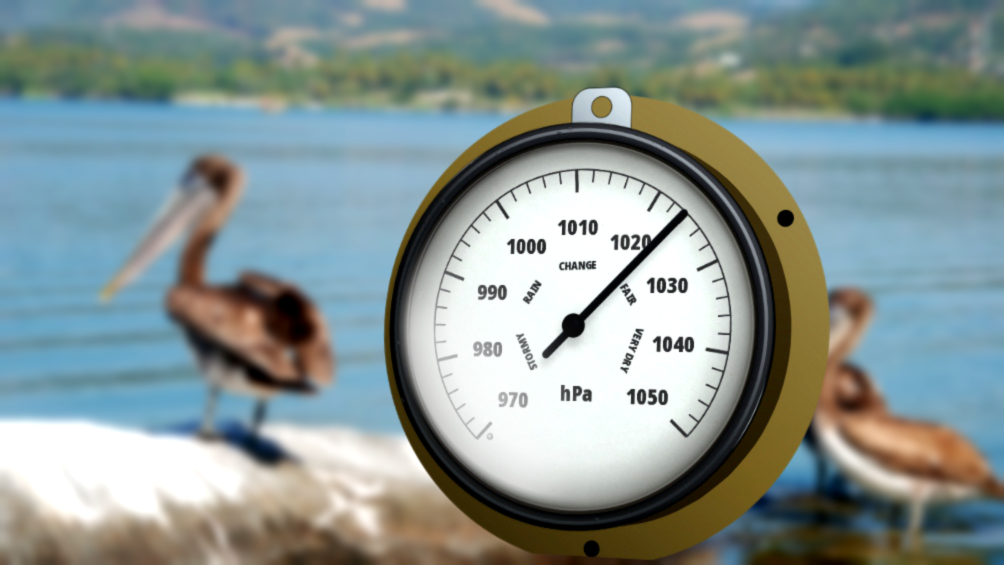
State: 1024hPa
